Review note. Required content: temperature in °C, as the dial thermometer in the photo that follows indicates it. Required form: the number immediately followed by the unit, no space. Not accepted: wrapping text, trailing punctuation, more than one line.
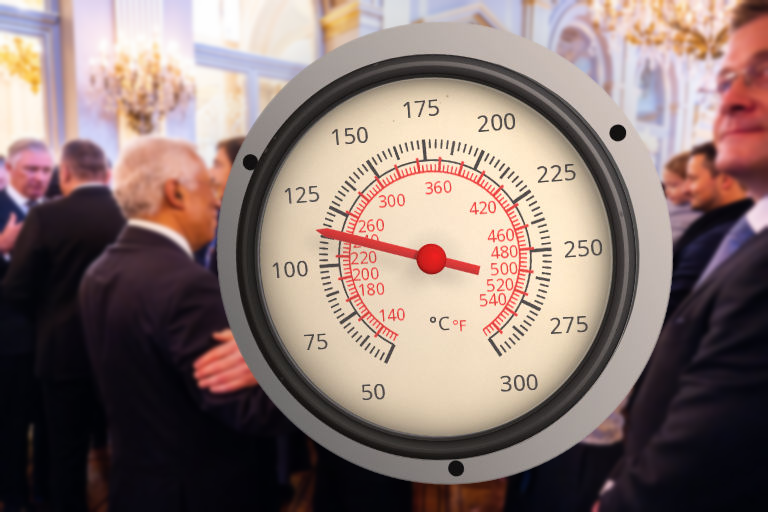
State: 115°C
